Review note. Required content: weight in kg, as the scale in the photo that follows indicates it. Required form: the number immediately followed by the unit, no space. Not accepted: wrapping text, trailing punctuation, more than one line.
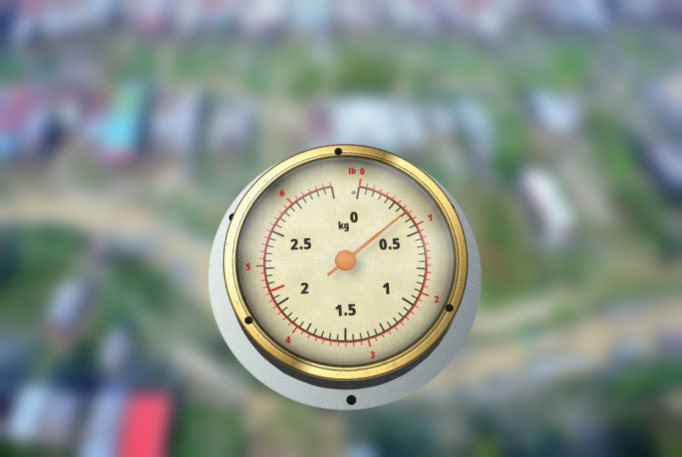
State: 0.35kg
